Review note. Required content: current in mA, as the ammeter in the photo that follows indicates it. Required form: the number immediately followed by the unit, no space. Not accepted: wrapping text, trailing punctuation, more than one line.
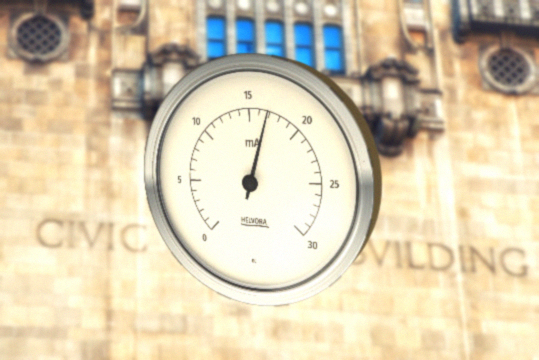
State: 17mA
